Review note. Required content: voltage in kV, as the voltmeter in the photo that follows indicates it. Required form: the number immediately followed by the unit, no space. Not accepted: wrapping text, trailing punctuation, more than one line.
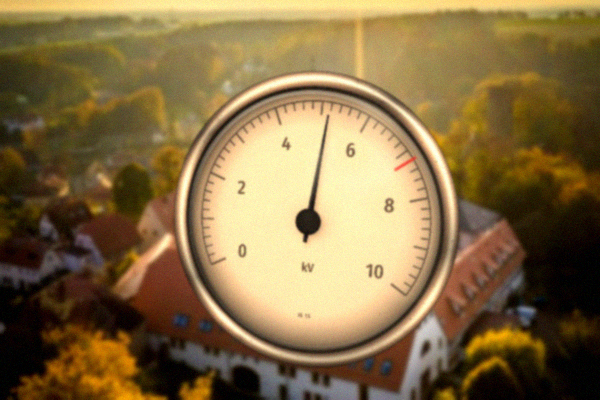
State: 5.2kV
